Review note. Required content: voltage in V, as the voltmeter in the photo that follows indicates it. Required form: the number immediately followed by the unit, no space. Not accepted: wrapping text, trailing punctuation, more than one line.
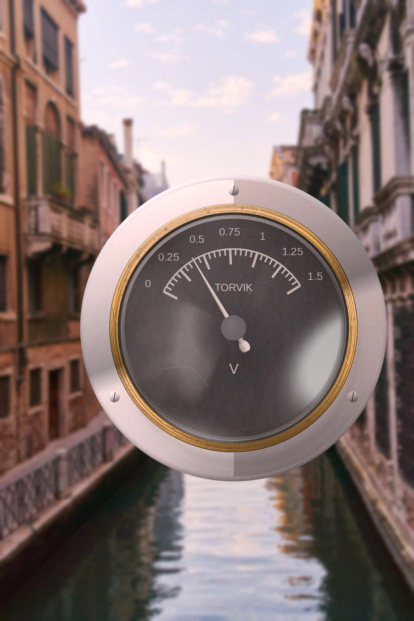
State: 0.4V
